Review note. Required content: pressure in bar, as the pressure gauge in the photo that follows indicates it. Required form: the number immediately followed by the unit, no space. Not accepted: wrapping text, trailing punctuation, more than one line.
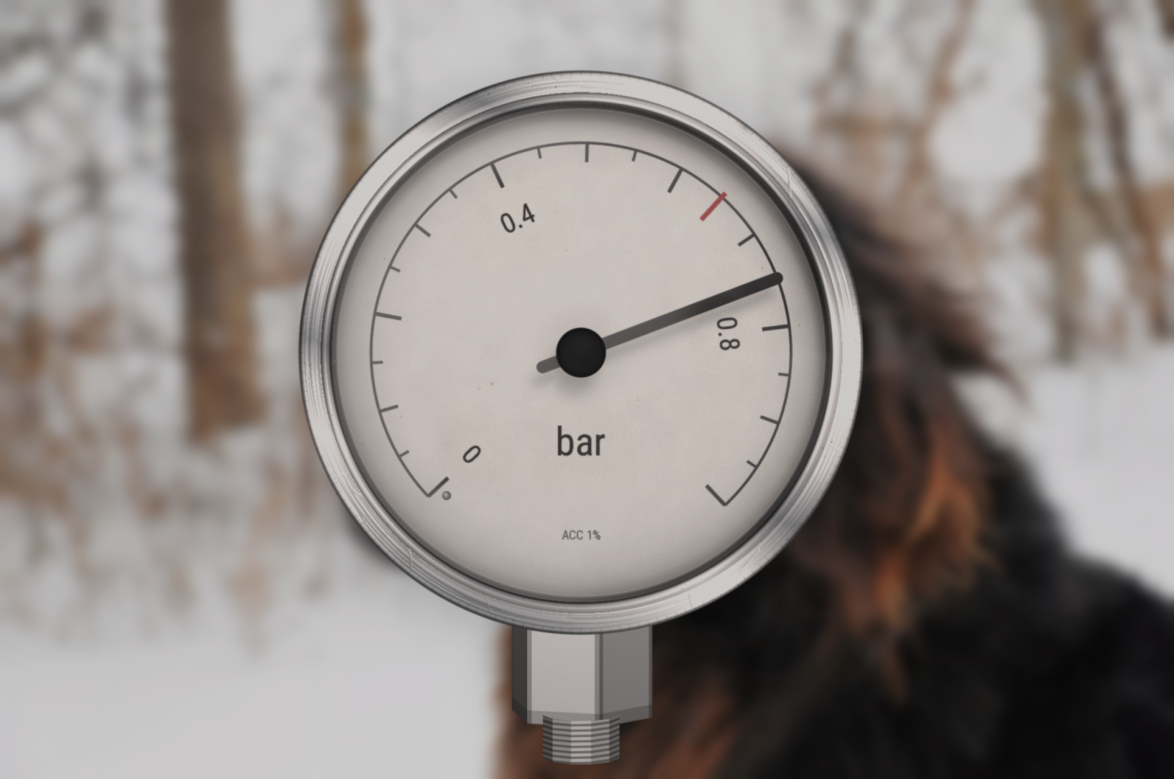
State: 0.75bar
